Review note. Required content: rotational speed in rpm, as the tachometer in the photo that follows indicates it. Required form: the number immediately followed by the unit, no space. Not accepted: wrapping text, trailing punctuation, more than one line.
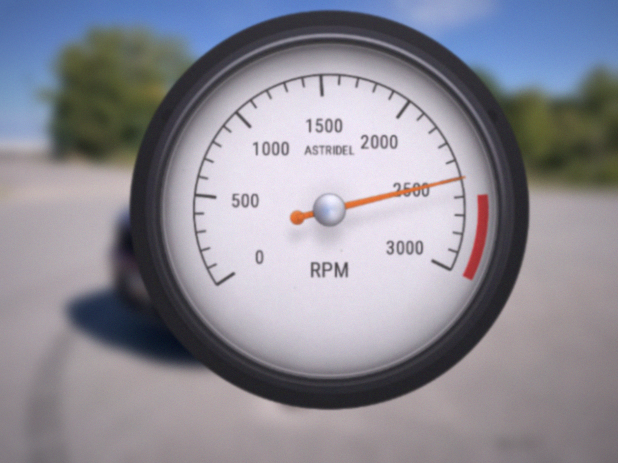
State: 2500rpm
